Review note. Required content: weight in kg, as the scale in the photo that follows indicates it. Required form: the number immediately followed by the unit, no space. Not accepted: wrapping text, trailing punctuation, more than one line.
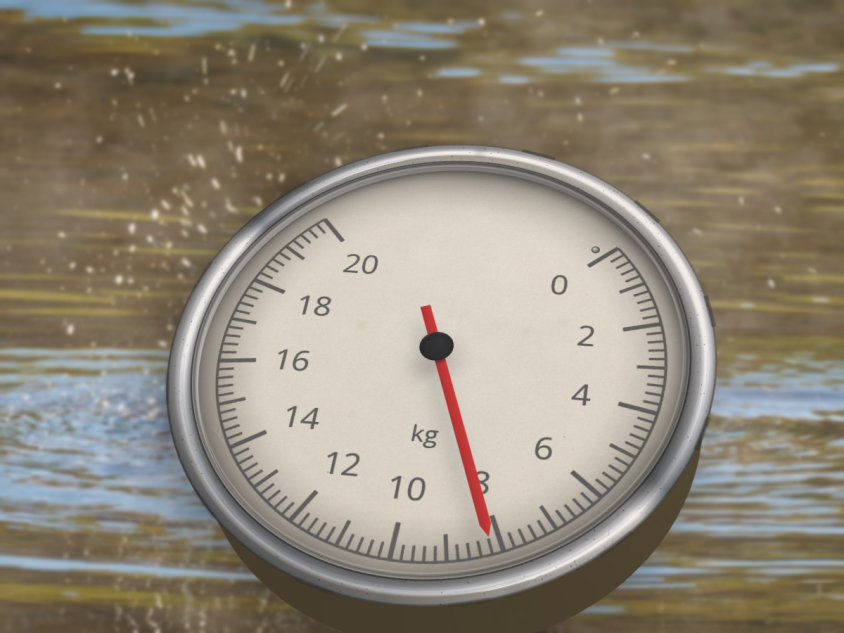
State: 8.2kg
